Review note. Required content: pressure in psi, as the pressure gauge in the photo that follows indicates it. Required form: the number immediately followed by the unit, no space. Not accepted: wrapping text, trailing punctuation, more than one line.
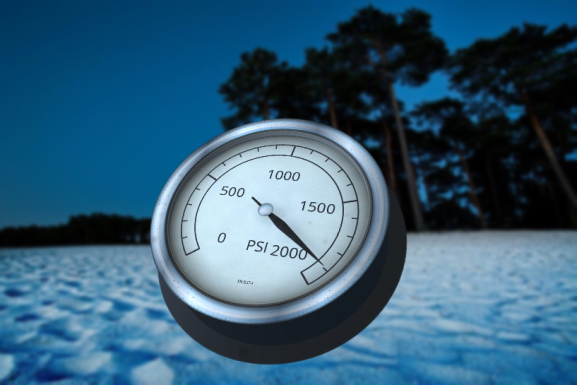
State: 1900psi
